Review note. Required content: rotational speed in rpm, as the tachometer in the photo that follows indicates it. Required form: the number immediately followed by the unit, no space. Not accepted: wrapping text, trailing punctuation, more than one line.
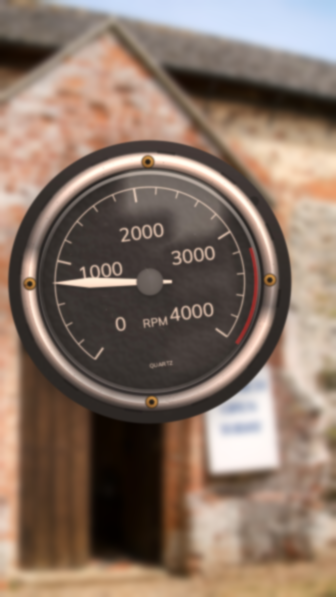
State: 800rpm
